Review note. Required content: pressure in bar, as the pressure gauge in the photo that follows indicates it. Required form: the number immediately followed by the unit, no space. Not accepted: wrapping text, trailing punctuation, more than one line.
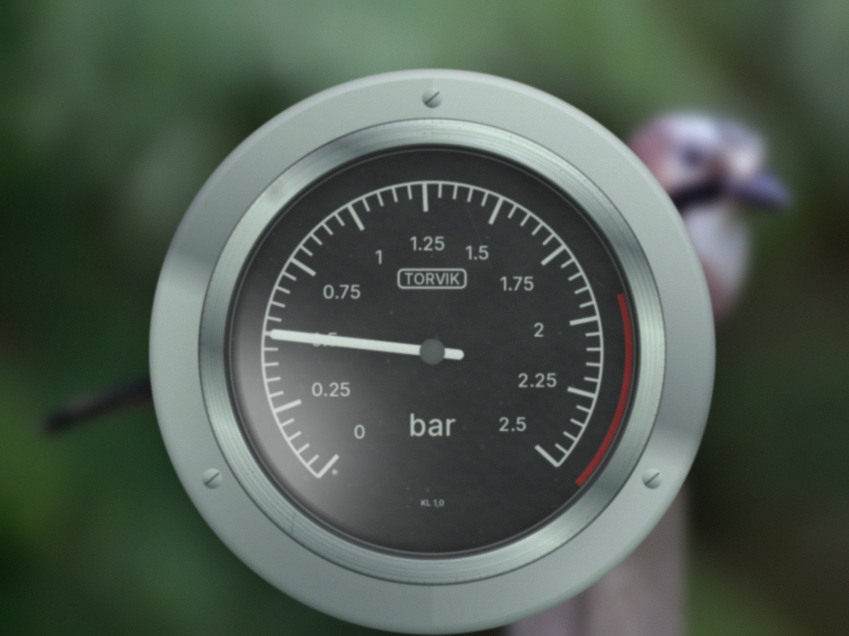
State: 0.5bar
